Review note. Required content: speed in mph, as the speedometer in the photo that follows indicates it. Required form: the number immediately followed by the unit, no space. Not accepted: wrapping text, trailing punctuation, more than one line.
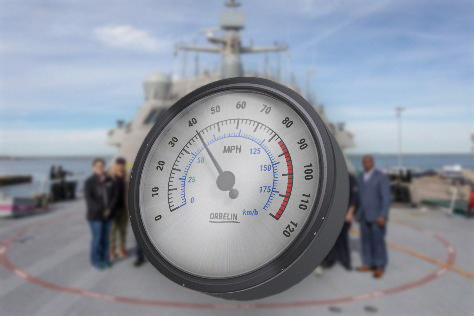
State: 40mph
